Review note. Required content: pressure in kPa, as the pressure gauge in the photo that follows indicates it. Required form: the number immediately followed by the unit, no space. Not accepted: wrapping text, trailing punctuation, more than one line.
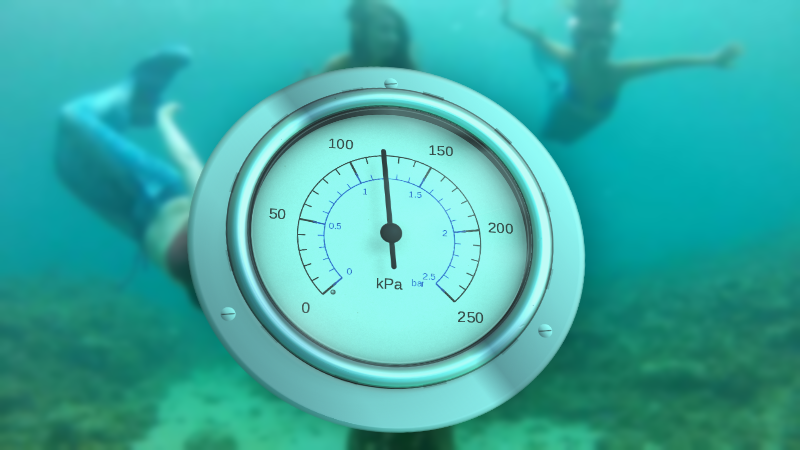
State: 120kPa
